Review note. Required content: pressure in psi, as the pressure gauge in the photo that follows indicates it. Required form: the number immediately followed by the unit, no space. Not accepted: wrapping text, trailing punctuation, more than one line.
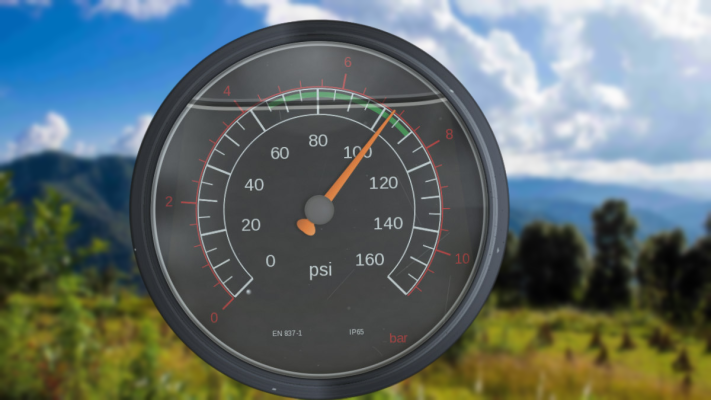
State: 102.5psi
